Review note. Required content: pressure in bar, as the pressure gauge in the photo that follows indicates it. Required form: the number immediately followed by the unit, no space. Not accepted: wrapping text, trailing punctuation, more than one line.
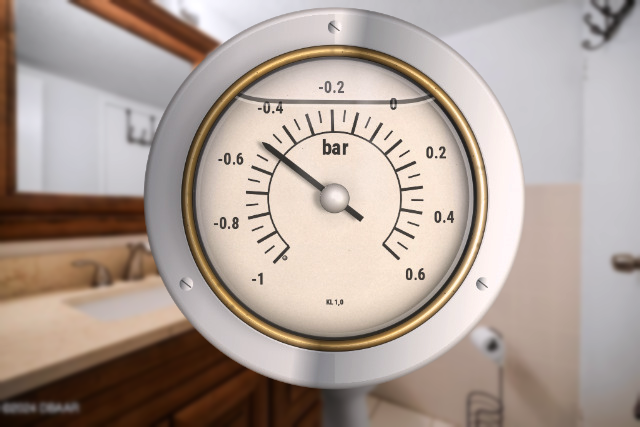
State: -0.5bar
